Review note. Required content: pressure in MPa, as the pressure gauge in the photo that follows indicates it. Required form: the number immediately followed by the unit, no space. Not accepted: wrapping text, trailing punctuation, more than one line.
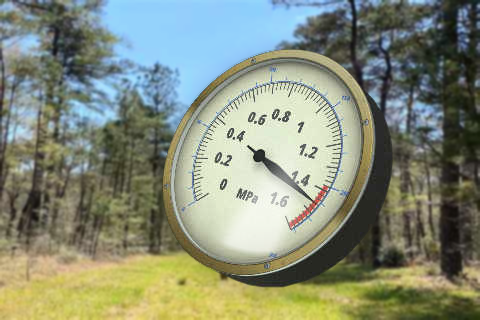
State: 1.46MPa
